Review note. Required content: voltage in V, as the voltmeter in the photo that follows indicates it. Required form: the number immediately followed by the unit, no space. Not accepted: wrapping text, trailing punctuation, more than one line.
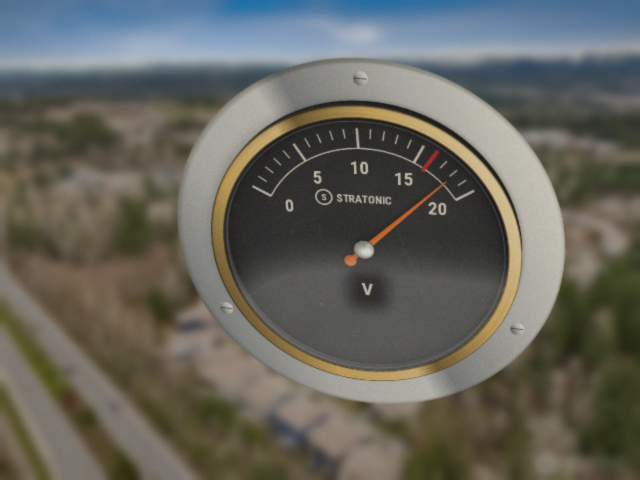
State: 18V
